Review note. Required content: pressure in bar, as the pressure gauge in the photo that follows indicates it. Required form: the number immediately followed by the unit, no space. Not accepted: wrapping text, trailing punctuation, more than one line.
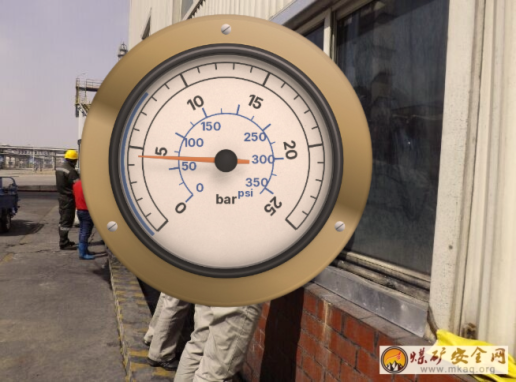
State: 4.5bar
